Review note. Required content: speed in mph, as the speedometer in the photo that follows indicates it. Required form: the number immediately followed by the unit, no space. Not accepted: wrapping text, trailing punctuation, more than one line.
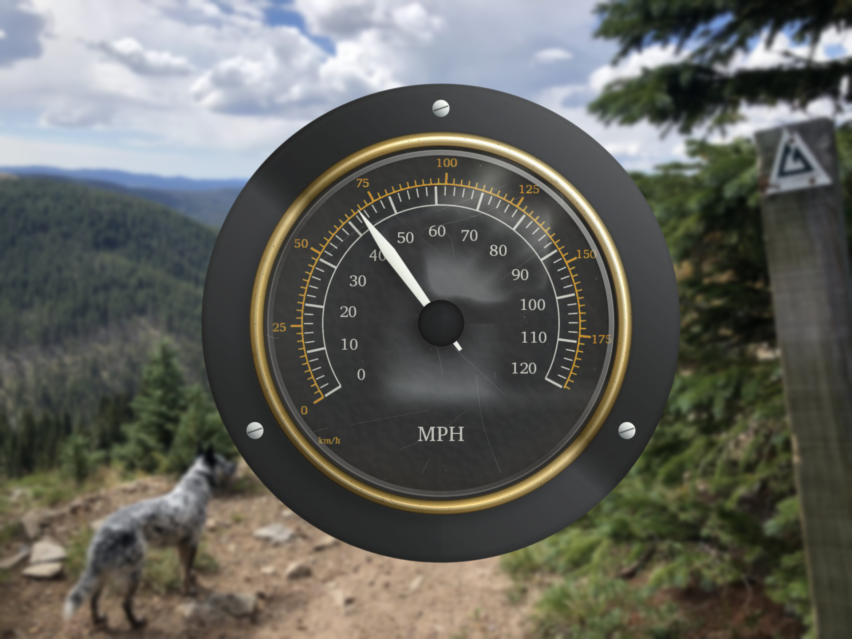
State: 43mph
